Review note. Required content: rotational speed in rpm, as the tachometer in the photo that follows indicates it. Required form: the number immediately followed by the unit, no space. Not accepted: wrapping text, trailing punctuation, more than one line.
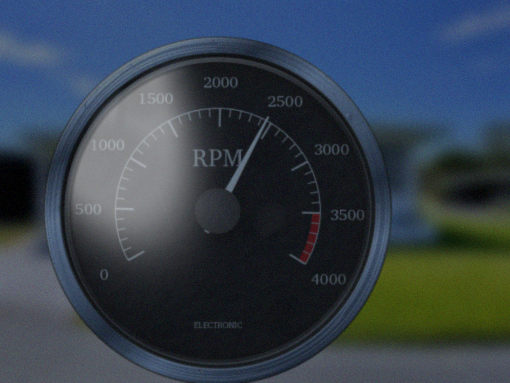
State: 2450rpm
